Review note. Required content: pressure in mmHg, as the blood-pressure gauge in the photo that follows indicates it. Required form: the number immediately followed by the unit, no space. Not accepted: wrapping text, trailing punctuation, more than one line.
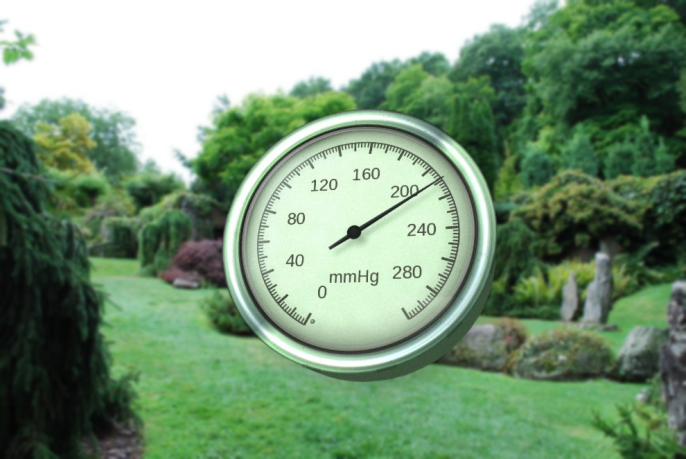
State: 210mmHg
